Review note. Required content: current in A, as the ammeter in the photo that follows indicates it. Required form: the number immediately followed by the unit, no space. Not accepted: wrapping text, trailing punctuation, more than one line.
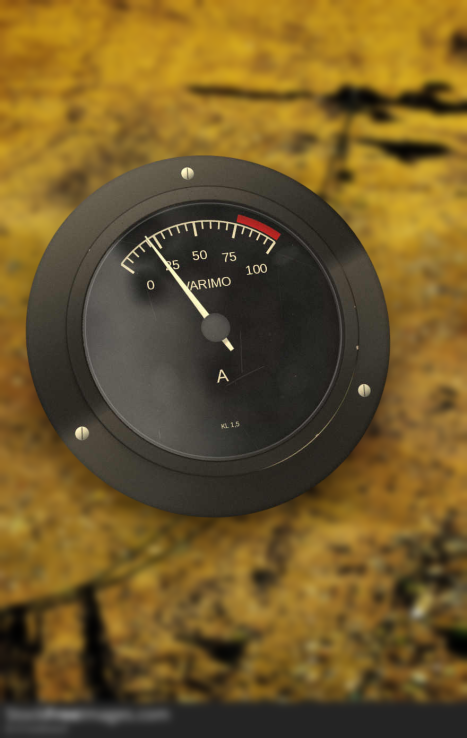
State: 20A
